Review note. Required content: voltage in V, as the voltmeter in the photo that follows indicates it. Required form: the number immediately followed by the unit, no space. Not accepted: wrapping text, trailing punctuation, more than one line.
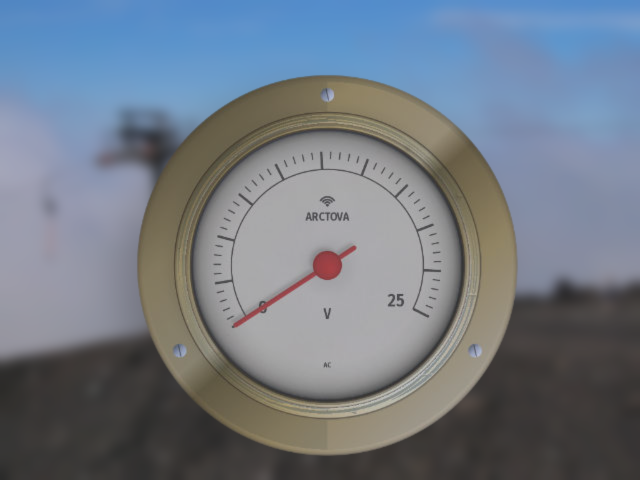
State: 0V
